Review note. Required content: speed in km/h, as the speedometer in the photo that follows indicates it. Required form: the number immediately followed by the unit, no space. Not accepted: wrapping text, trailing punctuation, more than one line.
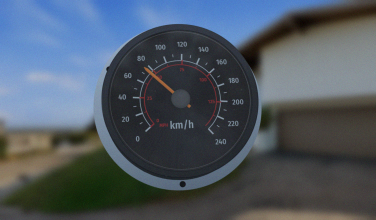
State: 75km/h
